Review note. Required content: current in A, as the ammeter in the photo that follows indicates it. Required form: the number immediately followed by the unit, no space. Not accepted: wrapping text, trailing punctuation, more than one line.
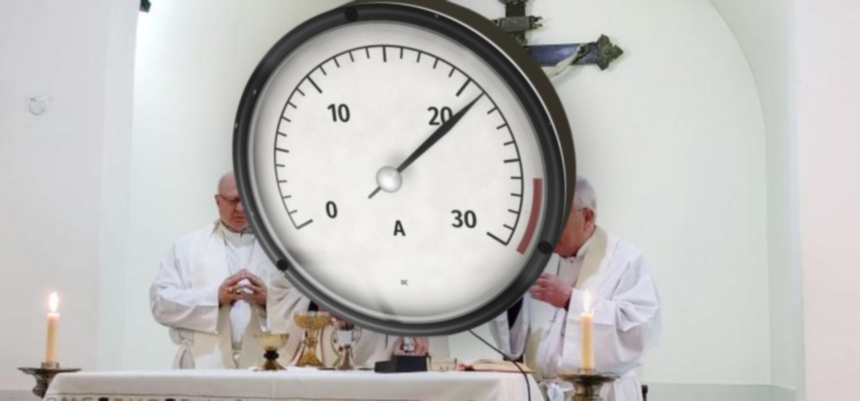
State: 21A
